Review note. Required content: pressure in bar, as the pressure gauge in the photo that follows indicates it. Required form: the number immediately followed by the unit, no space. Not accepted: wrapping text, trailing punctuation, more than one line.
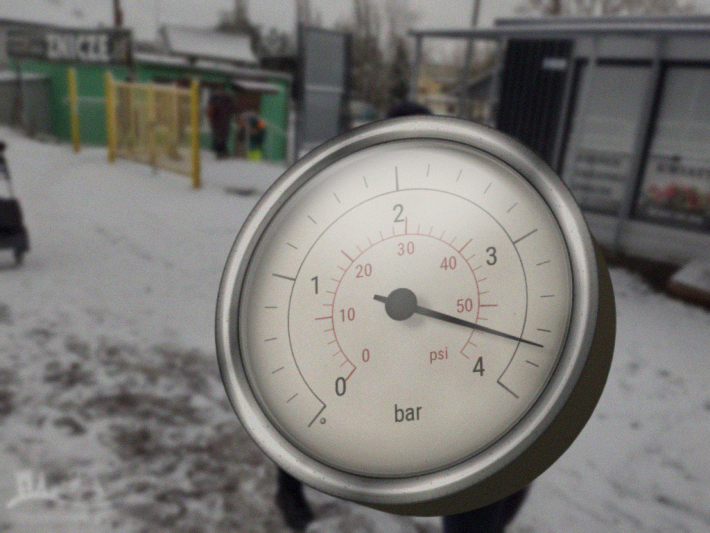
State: 3.7bar
